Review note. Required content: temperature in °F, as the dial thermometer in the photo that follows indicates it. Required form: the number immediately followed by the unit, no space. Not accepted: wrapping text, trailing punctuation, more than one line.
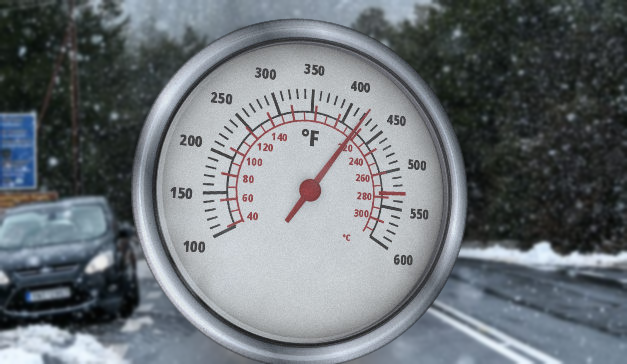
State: 420°F
